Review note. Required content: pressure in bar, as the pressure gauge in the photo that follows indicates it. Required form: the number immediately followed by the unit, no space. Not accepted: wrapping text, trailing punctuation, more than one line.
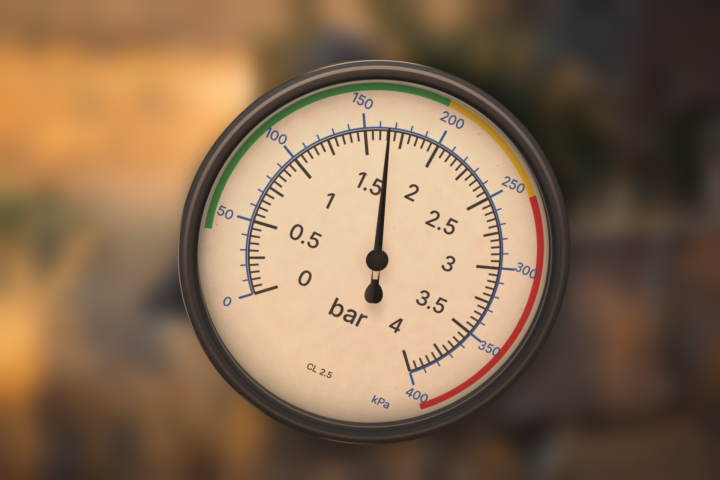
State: 1.65bar
